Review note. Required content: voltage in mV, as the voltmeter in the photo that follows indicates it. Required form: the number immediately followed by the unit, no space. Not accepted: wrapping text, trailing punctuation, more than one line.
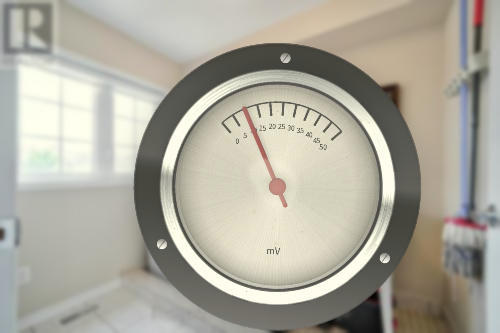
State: 10mV
